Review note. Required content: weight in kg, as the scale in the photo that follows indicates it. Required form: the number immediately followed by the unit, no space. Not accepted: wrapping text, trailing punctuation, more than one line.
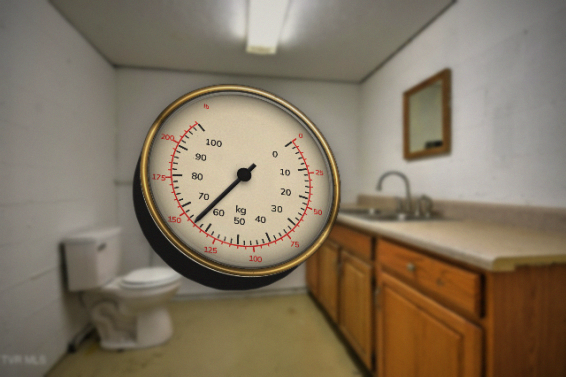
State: 64kg
